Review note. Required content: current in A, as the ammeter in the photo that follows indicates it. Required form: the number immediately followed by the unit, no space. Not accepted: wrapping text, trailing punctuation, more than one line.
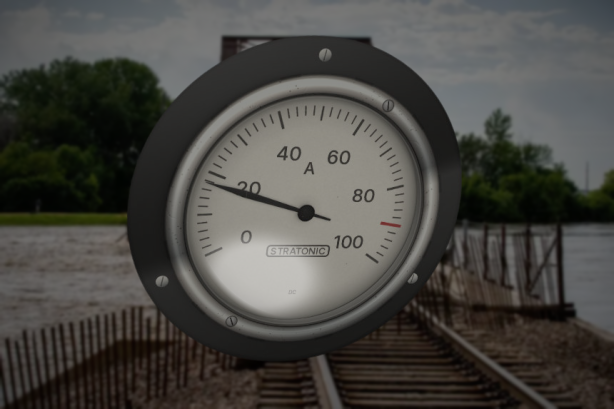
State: 18A
